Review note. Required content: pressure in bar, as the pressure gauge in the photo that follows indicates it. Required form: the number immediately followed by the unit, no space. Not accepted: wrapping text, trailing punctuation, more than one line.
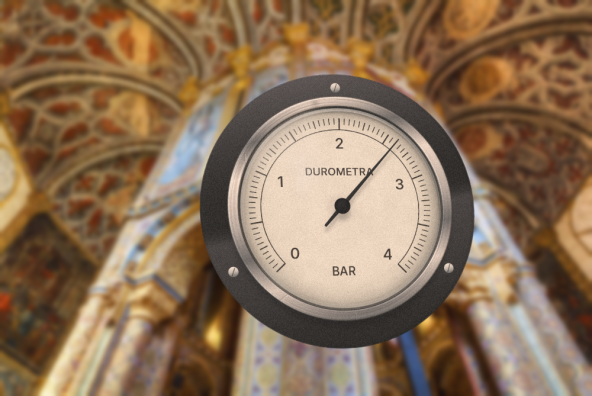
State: 2.6bar
